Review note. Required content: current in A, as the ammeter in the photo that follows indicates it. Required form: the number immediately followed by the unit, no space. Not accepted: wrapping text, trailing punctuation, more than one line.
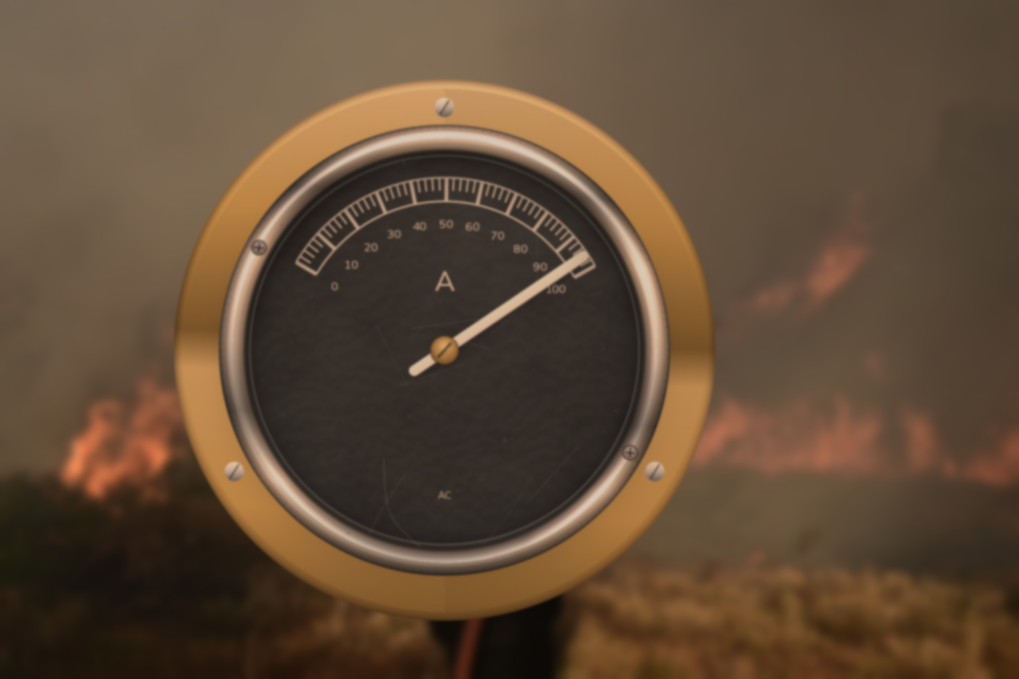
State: 96A
